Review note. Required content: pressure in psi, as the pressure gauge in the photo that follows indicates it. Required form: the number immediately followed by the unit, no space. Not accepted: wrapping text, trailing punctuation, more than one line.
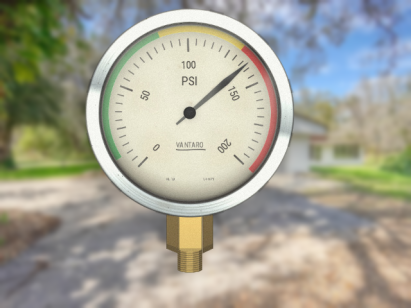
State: 137.5psi
